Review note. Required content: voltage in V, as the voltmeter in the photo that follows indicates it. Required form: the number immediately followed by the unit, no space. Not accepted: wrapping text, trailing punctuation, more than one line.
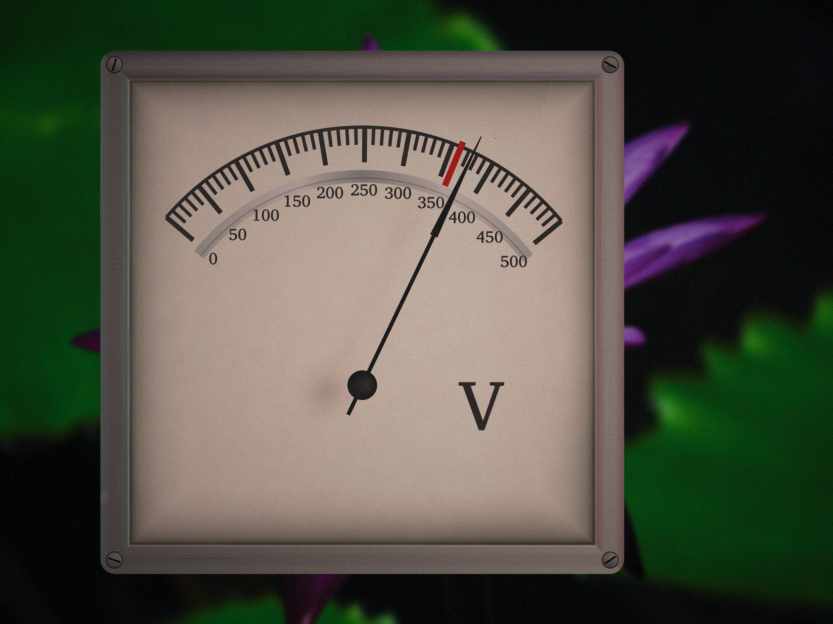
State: 375V
